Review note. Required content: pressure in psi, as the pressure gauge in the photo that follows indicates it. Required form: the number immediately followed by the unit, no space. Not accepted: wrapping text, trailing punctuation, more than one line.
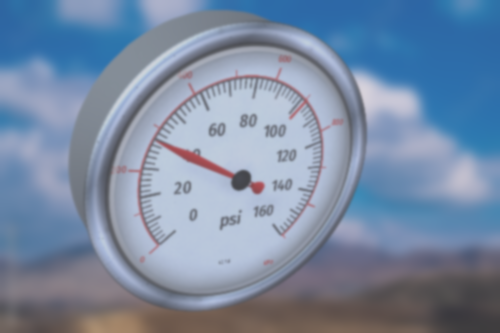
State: 40psi
